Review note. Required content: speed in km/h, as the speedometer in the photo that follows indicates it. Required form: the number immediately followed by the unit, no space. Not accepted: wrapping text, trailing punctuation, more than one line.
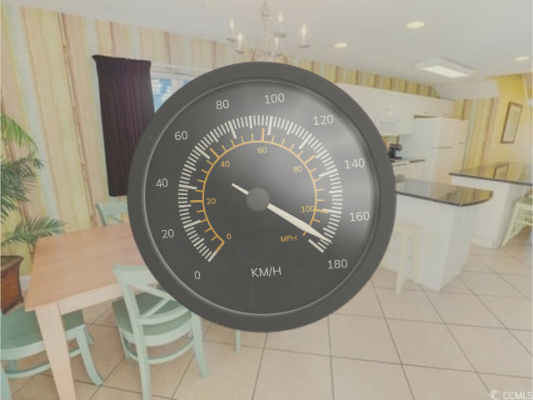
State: 174km/h
